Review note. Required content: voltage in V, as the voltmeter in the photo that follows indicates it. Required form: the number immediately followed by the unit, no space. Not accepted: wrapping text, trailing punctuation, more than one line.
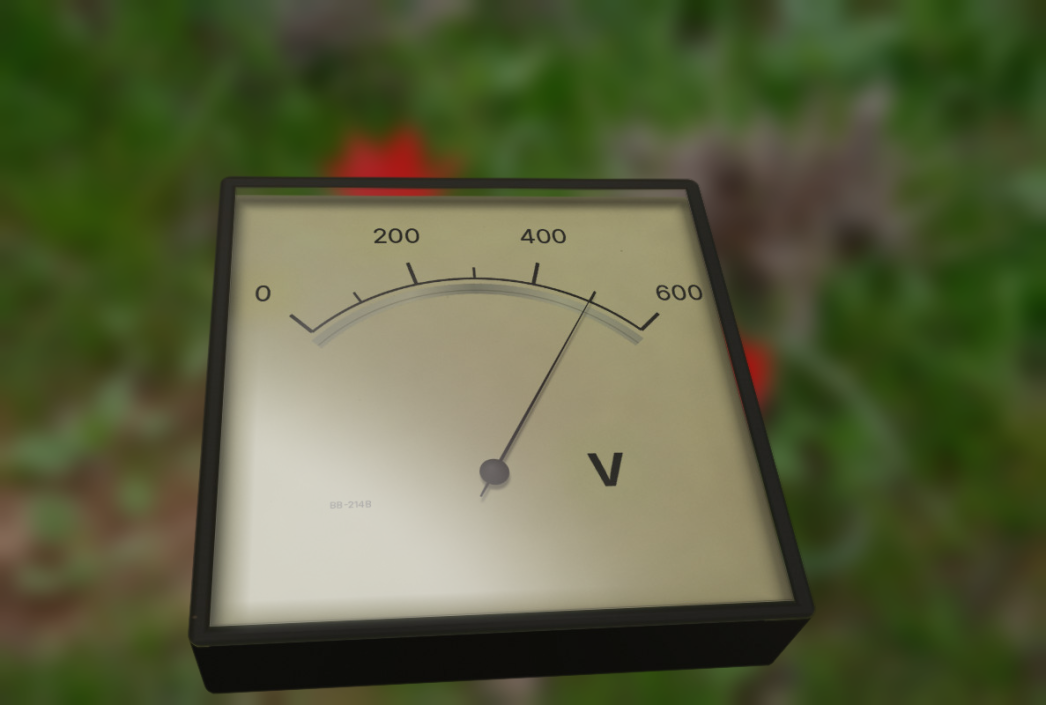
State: 500V
